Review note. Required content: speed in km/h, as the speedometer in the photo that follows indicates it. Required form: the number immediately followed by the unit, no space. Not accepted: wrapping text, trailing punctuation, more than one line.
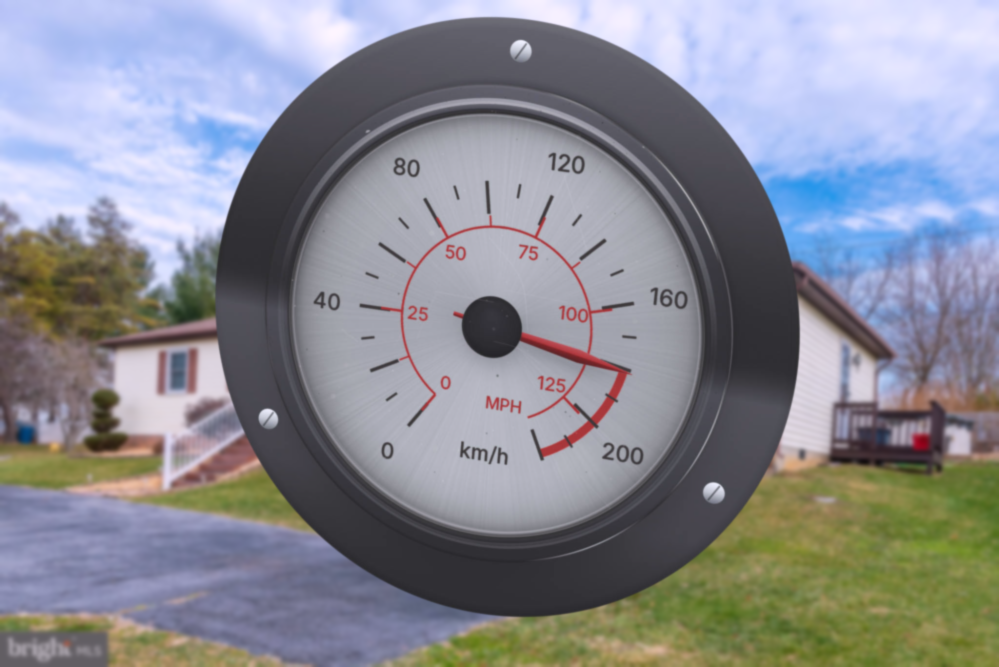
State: 180km/h
